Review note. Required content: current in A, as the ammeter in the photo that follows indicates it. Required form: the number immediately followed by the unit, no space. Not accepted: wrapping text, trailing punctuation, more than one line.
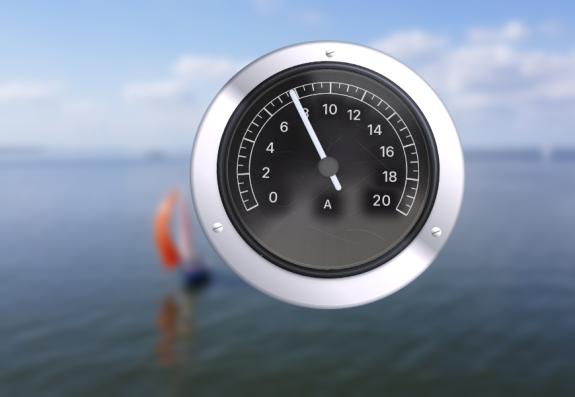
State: 7.75A
